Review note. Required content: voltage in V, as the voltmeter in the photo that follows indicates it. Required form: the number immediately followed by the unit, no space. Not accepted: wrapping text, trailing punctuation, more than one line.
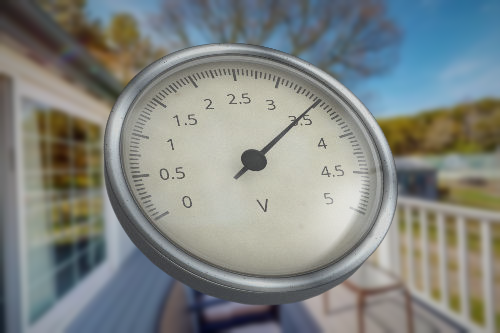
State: 3.5V
